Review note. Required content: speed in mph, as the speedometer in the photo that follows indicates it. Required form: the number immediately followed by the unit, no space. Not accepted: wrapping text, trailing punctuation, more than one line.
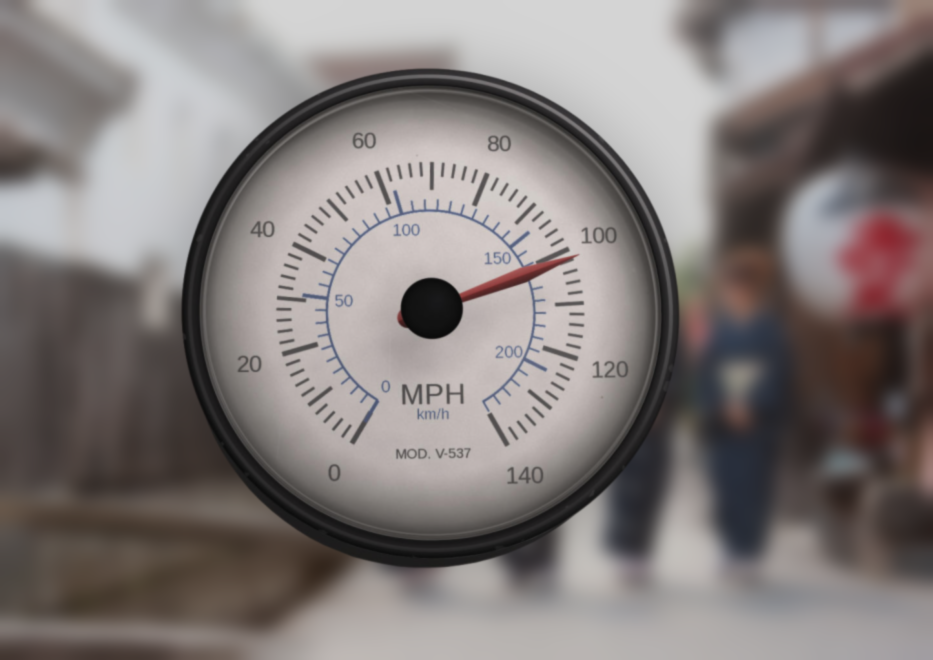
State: 102mph
